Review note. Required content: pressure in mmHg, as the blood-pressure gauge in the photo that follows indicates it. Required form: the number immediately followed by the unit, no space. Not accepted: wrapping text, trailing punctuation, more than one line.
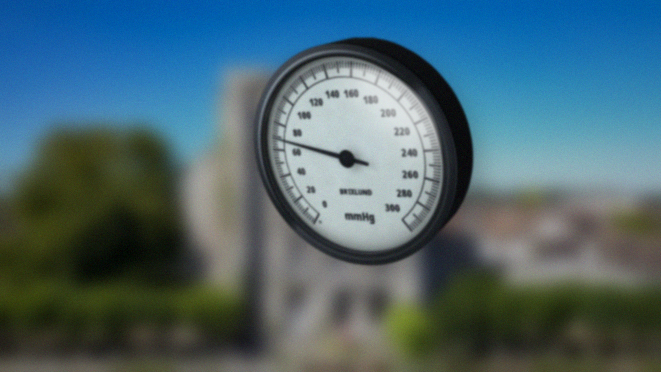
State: 70mmHg
